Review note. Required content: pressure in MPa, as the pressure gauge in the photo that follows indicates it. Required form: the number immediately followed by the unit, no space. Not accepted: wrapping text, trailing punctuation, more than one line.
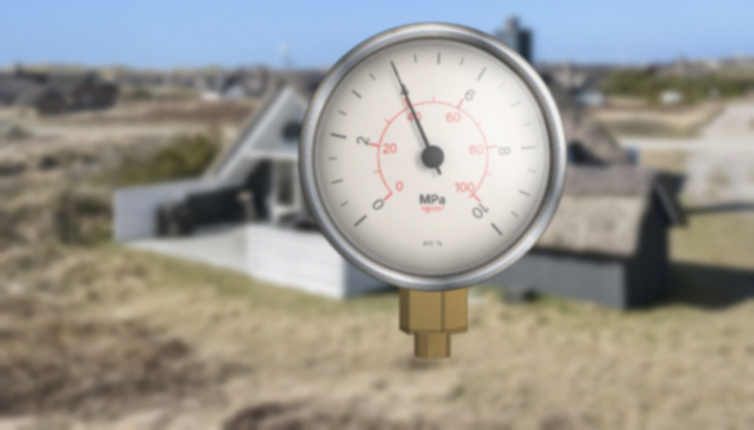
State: 4MPa
